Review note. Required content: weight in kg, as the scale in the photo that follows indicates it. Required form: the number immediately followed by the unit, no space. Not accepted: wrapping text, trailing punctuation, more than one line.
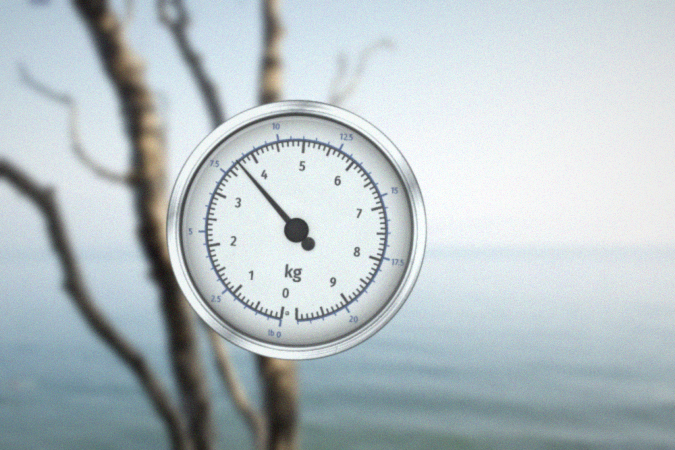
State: 3.7kg
